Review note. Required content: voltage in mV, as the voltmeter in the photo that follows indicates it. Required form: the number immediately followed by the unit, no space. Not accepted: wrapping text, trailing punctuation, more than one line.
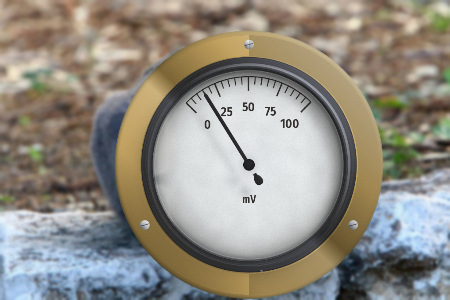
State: 15mV
